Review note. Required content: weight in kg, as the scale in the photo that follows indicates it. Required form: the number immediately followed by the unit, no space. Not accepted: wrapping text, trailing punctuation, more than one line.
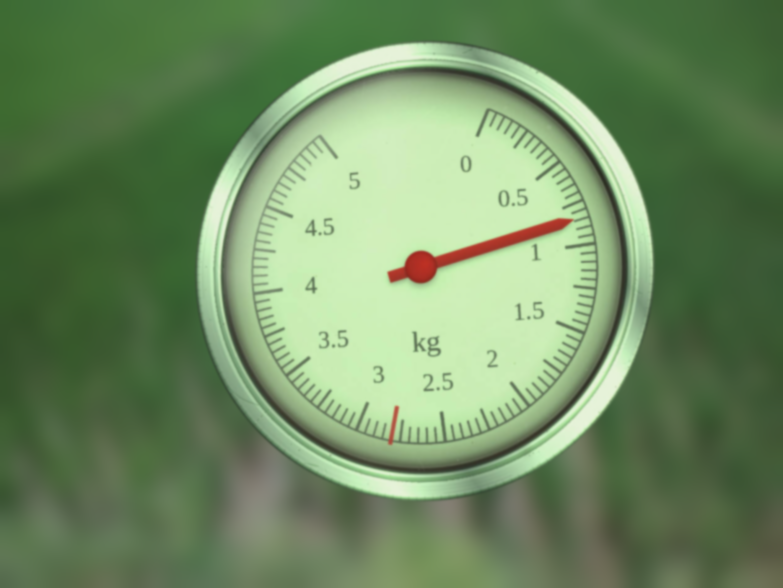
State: 0.85kg
